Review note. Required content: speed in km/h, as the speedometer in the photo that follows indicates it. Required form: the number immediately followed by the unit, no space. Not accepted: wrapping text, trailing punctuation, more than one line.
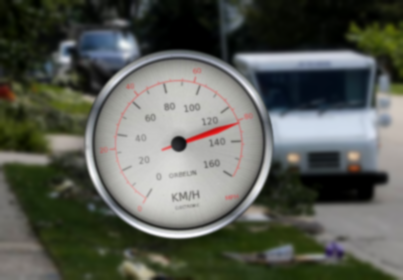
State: 130km/h
